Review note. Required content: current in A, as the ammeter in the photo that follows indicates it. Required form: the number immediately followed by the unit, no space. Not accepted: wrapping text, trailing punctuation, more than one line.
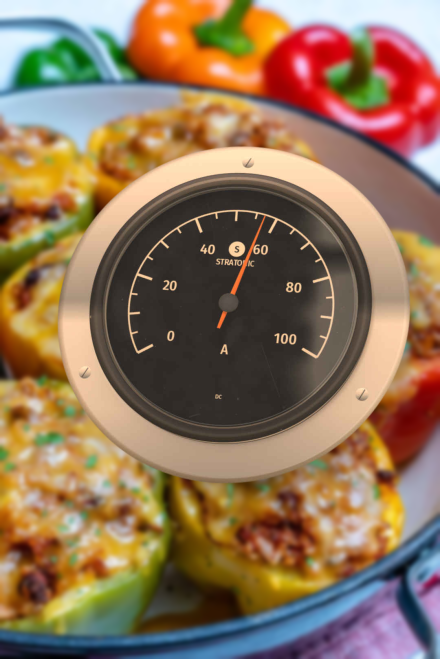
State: 57.5A
